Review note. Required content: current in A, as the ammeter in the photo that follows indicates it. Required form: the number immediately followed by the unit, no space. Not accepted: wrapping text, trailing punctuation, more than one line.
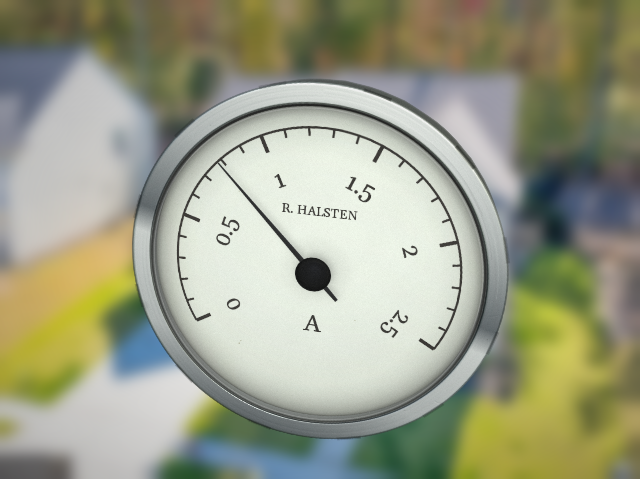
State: 0.8A
